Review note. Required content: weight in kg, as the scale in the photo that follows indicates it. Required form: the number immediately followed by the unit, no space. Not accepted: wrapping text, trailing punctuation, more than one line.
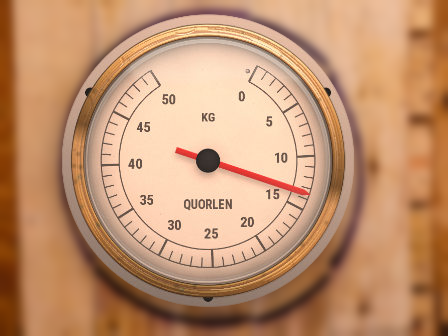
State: 13.5kg
